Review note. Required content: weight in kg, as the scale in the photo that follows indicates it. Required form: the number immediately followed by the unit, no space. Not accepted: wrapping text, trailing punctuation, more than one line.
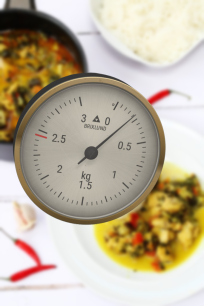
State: 0.2kg
